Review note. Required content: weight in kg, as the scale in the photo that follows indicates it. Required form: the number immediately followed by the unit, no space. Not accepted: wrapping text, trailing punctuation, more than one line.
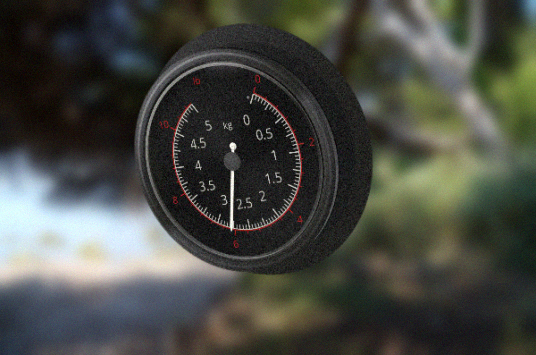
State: 2.75kg
